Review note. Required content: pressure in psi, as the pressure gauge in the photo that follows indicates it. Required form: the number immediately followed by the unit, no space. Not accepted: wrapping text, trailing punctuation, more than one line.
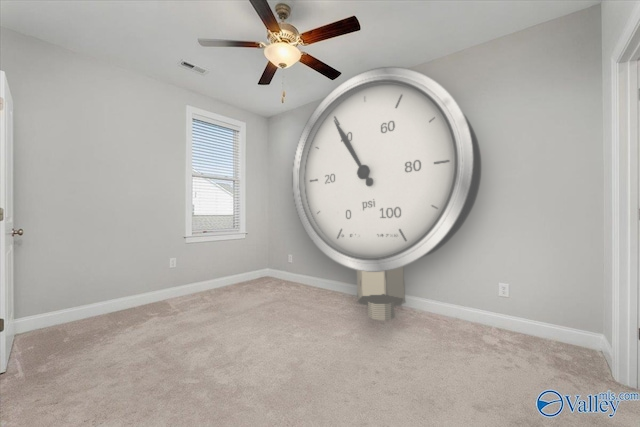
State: 40psi
